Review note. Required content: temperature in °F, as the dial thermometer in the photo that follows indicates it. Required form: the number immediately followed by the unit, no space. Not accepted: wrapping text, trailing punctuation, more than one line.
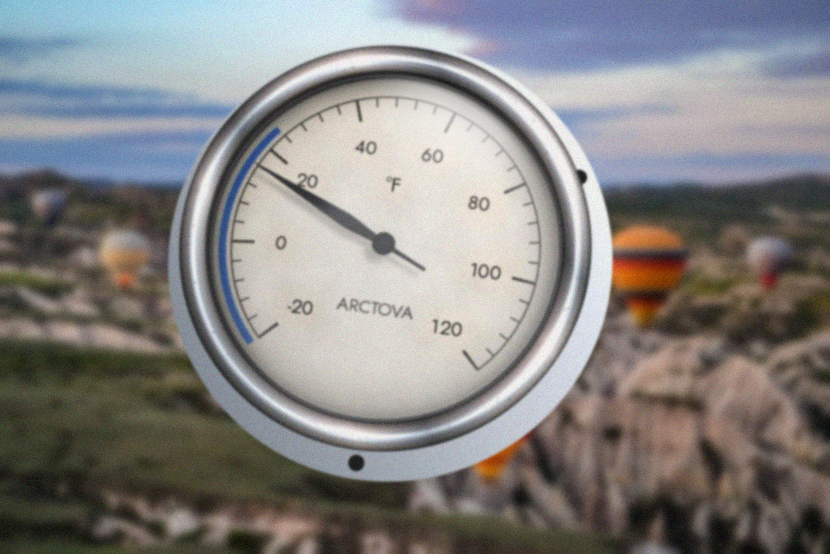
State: 16°F
